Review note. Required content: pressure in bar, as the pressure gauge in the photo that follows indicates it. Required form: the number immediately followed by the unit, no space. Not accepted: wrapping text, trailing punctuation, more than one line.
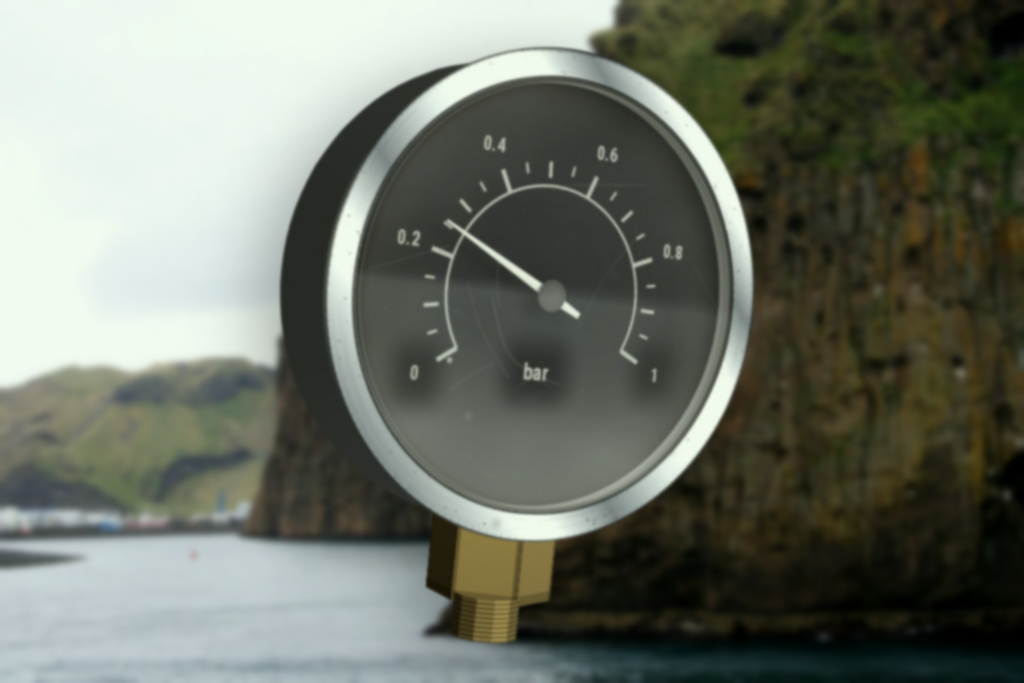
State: 0.25bar
